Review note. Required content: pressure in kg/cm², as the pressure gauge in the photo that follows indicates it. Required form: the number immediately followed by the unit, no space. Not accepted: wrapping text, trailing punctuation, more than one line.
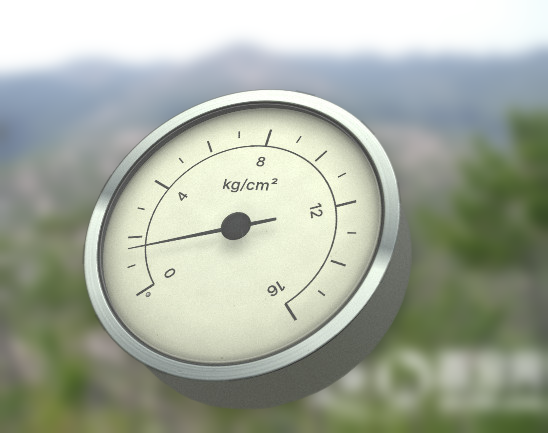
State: 1.5kg/cm²
